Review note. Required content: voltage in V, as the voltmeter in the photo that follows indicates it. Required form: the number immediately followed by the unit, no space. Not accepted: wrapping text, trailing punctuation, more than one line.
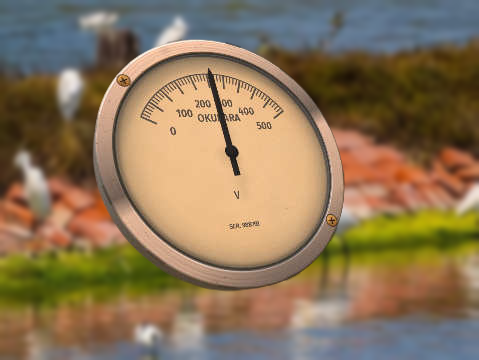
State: 250V
